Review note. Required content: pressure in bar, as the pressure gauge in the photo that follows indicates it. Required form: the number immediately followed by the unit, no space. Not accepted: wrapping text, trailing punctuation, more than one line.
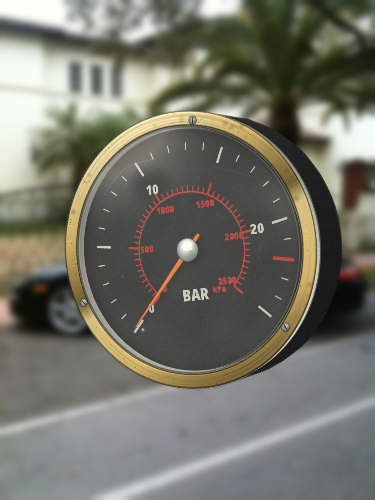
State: 0bar
